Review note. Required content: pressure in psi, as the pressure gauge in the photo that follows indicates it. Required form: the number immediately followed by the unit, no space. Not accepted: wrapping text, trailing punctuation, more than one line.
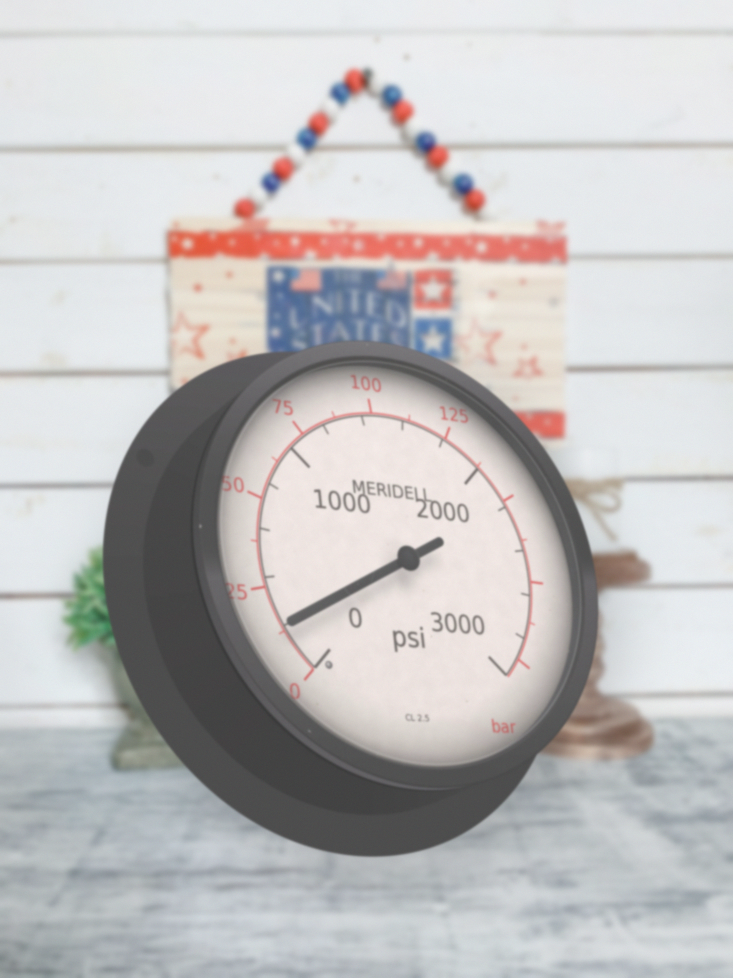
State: 200psi
